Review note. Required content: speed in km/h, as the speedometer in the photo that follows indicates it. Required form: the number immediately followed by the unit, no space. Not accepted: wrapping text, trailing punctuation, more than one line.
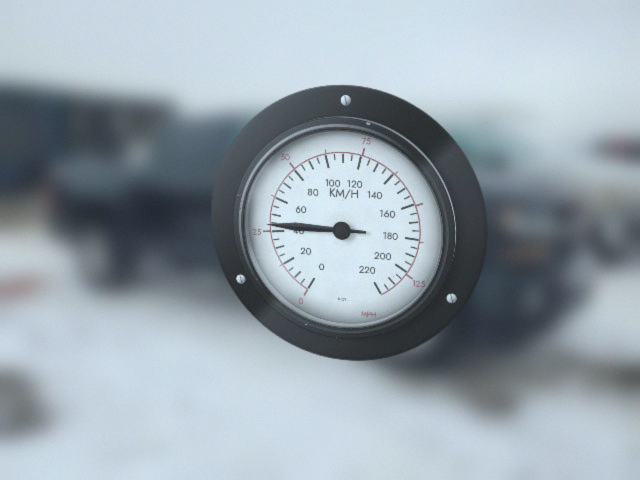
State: 45km/h
